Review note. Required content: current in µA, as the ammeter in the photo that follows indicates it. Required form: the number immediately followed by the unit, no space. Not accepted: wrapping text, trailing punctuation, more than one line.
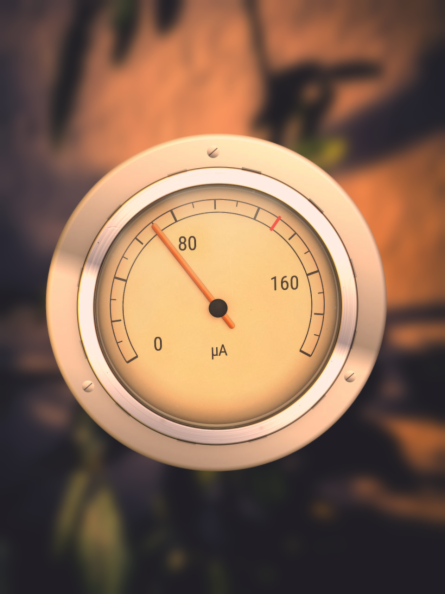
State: 70µA
